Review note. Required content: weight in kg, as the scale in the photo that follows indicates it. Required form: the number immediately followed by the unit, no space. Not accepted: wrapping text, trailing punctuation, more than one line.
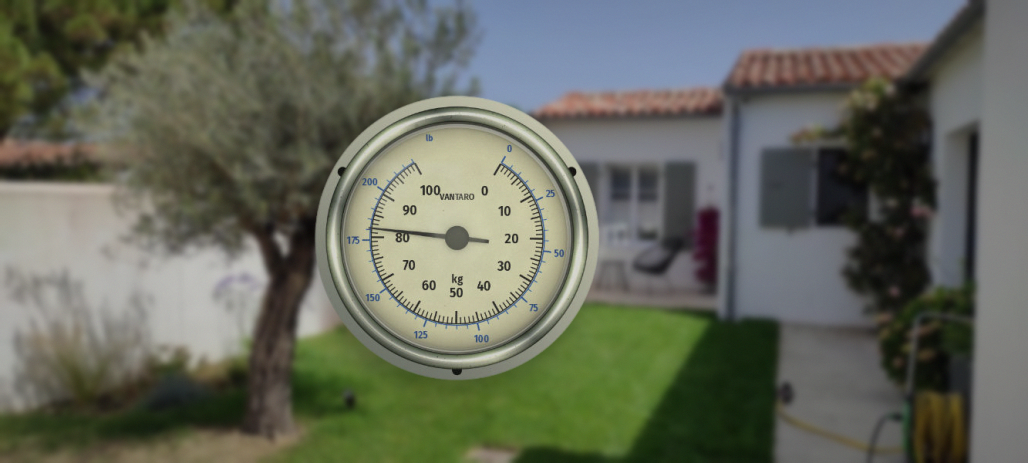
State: 82kg
